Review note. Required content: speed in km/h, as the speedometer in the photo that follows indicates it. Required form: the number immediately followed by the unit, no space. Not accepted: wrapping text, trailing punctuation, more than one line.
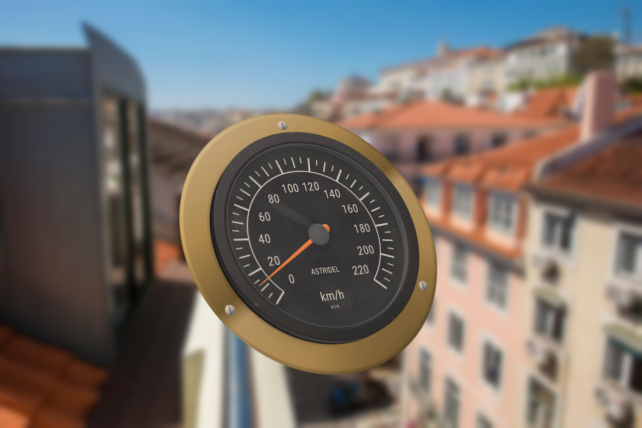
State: 12.5km/h
